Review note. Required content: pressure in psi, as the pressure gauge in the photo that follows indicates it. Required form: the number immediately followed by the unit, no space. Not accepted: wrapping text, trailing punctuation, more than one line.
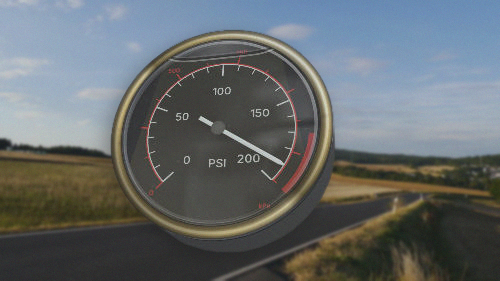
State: 190psi
